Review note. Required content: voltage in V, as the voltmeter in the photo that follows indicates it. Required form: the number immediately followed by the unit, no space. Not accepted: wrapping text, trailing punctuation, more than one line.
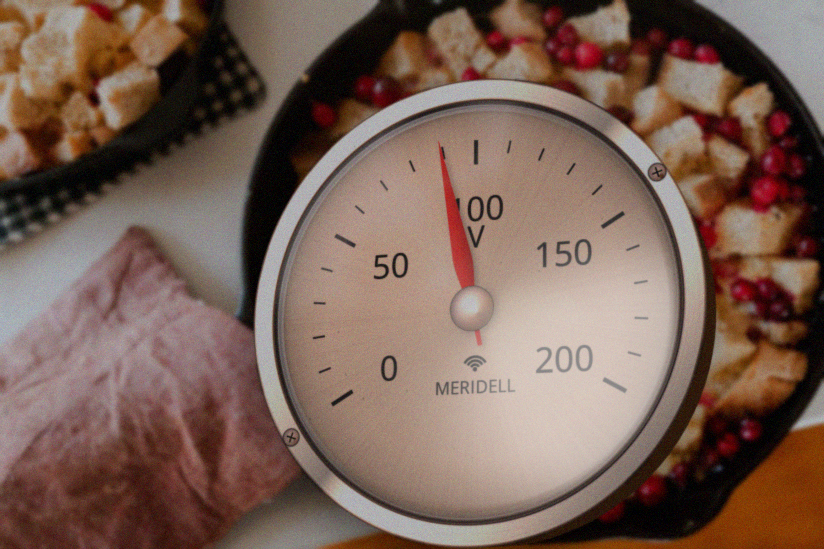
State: 90V
